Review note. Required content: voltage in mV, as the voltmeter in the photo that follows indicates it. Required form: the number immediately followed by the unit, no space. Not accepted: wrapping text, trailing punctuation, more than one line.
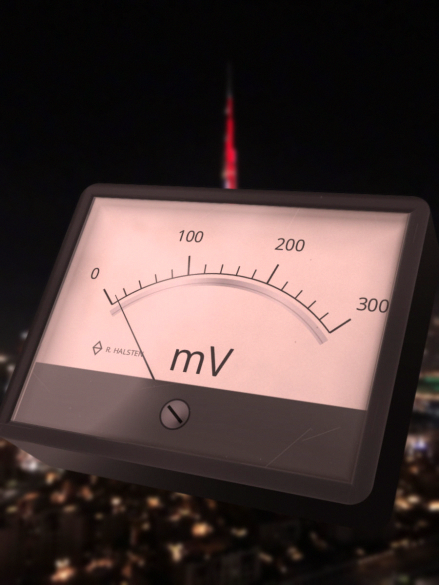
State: 10mV
